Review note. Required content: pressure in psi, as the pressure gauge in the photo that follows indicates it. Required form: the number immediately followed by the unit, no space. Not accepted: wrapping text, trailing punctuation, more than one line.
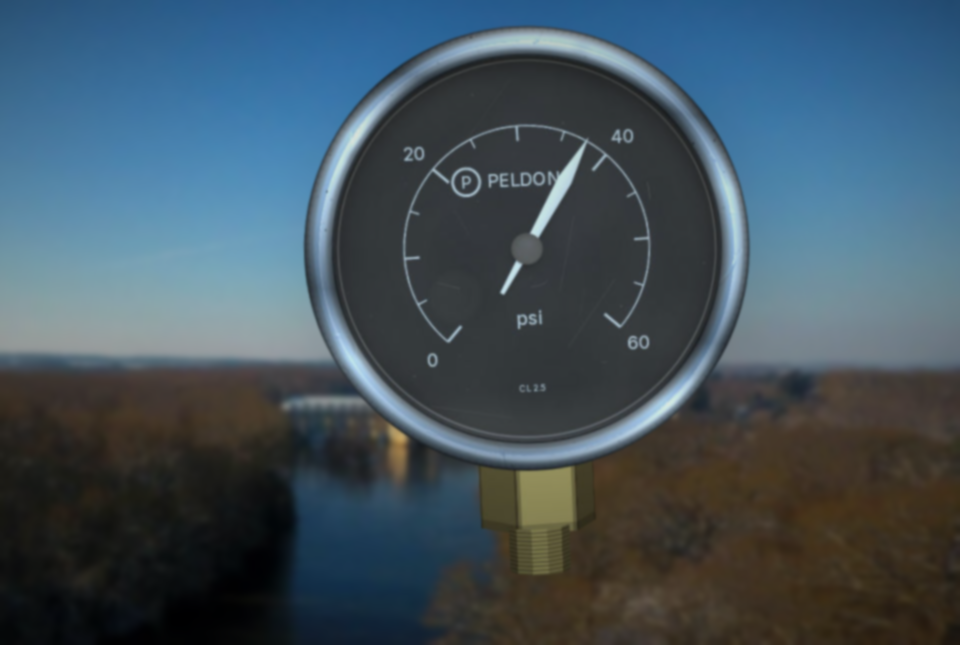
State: 37.5psi
